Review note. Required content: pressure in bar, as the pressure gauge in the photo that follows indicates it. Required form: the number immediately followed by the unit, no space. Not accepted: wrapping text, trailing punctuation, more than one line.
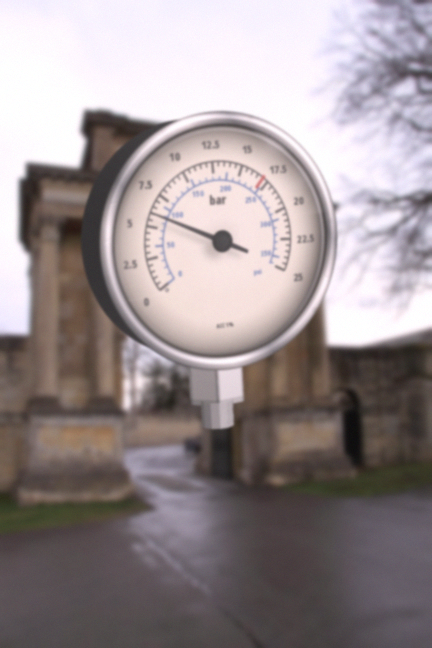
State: 6bar
